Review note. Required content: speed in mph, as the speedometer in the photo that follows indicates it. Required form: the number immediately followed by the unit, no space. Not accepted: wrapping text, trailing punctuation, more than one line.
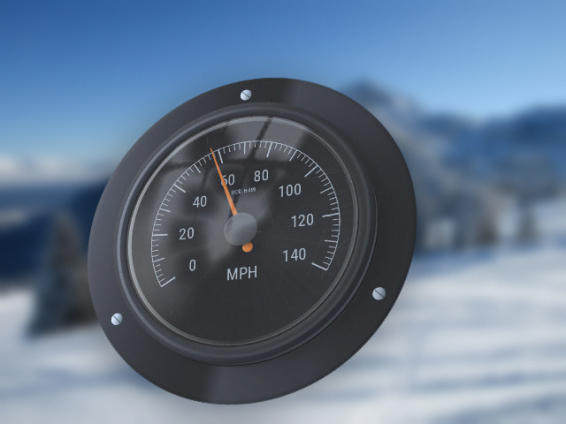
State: 58mph
